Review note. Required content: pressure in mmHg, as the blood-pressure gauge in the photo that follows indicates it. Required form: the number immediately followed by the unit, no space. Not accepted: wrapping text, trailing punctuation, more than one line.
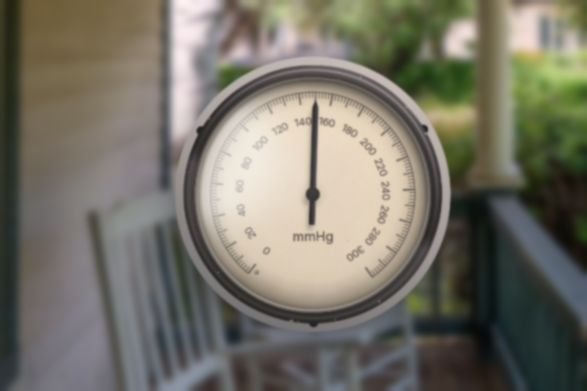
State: 150mmHg
